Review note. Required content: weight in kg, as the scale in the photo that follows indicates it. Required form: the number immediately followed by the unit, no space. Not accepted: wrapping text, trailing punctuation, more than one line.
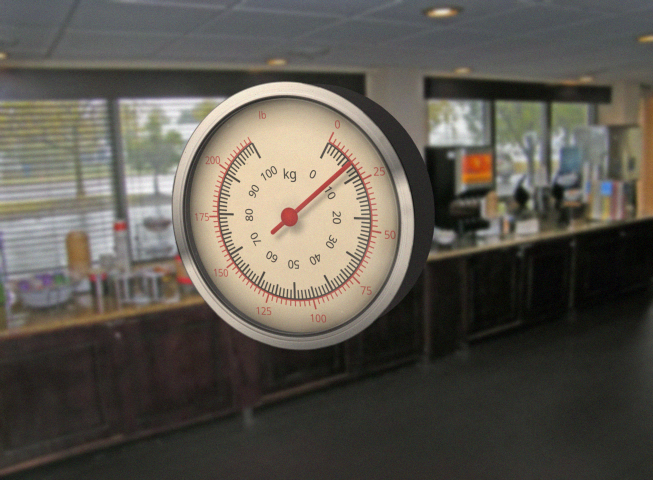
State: 7kg
